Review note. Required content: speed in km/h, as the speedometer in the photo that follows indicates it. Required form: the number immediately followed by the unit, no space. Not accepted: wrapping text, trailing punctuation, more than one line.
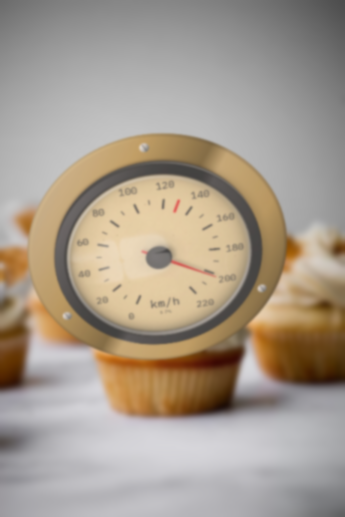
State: 200km/h
